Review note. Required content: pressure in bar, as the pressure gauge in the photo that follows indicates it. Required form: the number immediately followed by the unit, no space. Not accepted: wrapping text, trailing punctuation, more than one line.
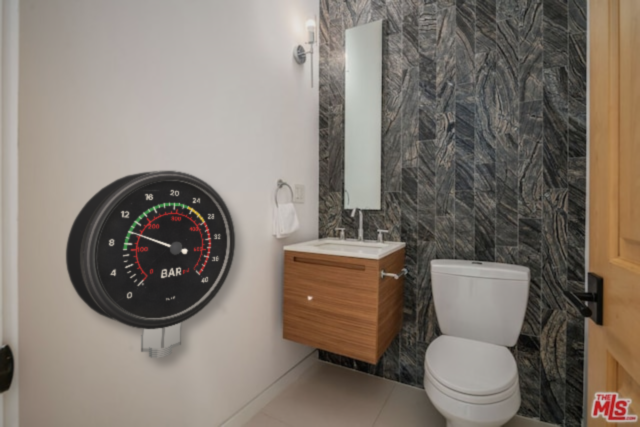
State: 10bar
